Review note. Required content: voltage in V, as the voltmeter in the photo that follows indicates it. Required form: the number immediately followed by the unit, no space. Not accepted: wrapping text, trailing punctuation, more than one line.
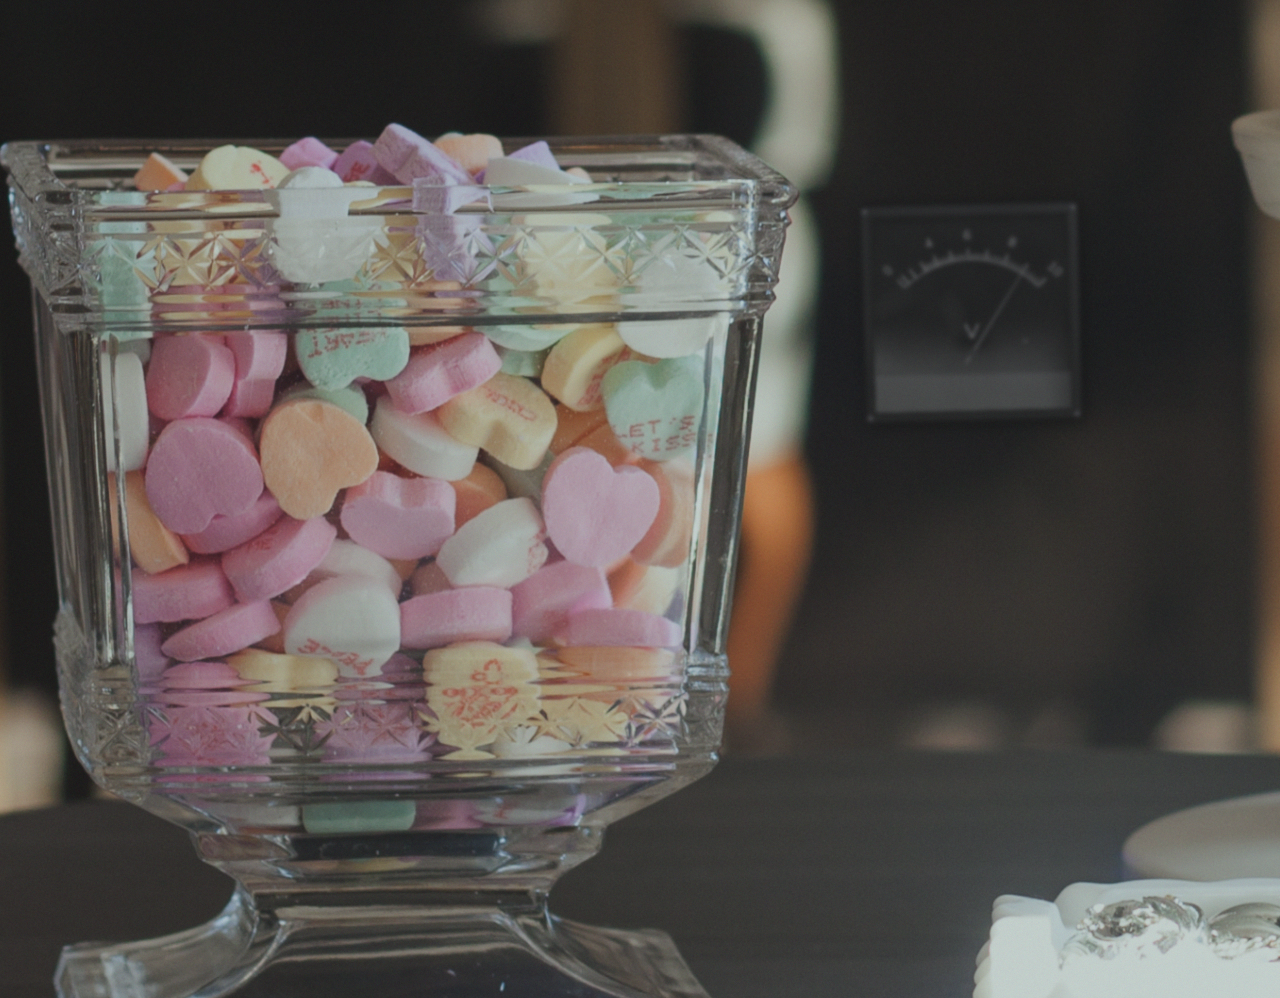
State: 9V
